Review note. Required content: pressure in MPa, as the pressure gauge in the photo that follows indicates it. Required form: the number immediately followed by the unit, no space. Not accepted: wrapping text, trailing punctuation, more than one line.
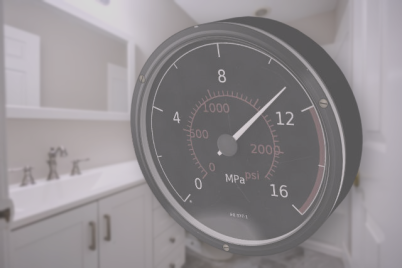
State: 11MPa
